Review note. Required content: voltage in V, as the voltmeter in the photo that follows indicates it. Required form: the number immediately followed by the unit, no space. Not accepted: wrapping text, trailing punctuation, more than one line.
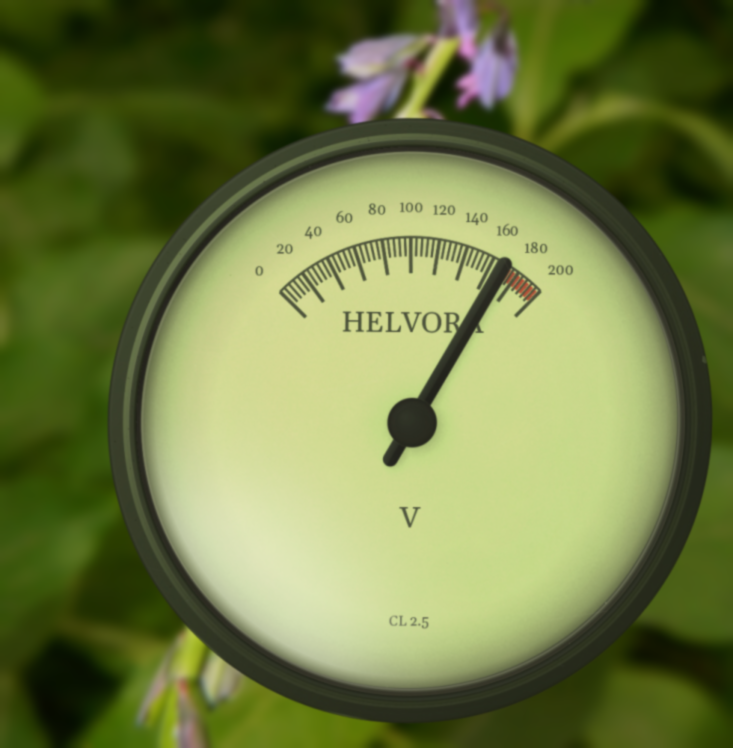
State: 168V
